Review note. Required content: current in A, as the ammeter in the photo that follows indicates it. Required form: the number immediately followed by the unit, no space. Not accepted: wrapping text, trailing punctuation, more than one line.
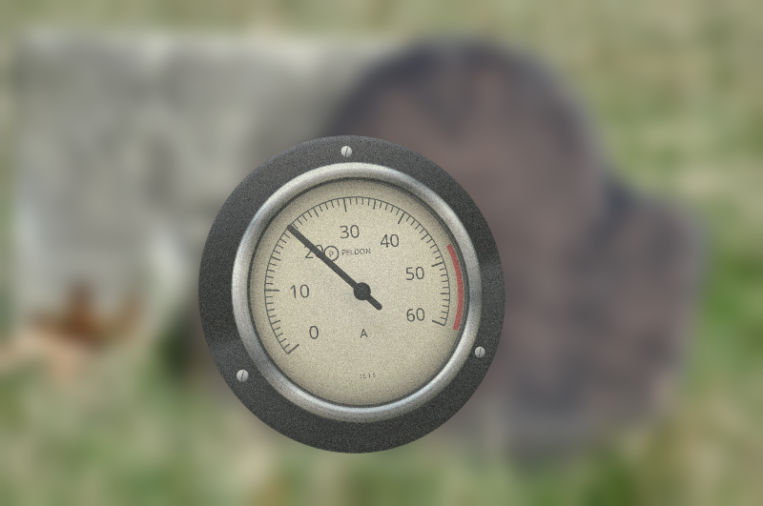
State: 20A
